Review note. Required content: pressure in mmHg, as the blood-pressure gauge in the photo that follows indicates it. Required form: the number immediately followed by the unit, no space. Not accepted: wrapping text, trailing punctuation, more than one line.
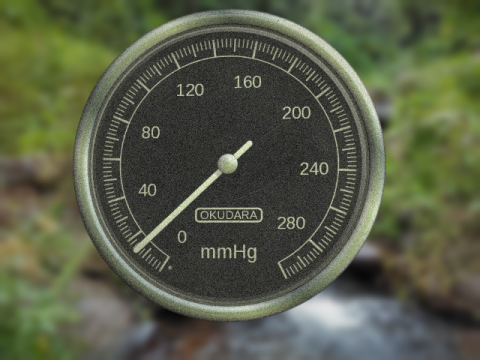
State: 14mmHg
